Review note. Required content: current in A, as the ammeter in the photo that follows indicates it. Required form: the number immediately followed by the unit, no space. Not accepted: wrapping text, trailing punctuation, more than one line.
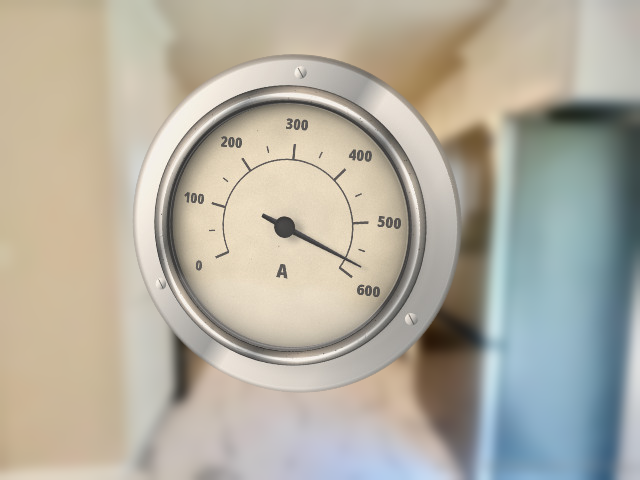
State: 575A
